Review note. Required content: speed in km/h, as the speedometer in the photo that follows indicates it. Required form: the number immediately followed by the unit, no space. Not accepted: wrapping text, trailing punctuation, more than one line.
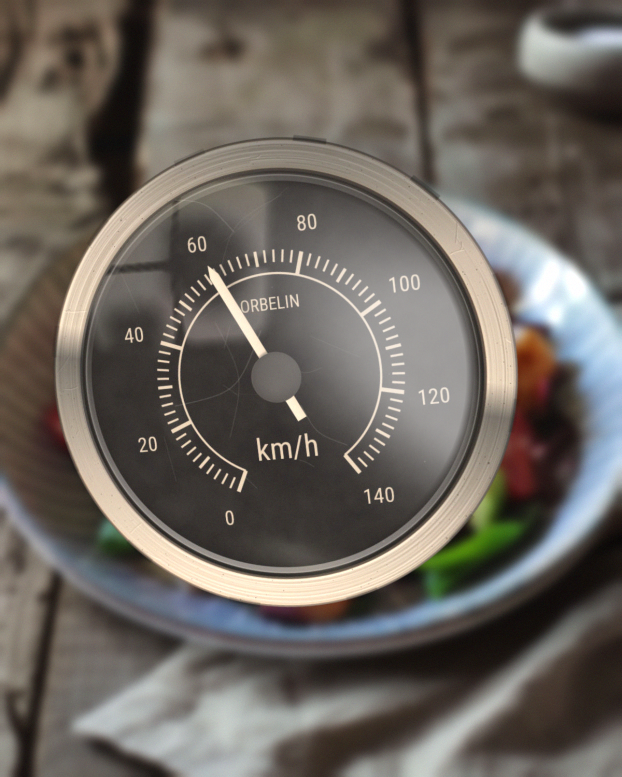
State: 60km/h
